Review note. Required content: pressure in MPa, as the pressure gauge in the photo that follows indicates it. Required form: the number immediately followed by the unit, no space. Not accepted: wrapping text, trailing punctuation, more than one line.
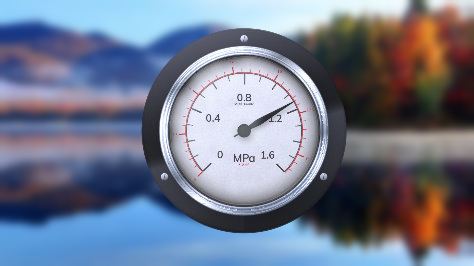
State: 1.15MPa
